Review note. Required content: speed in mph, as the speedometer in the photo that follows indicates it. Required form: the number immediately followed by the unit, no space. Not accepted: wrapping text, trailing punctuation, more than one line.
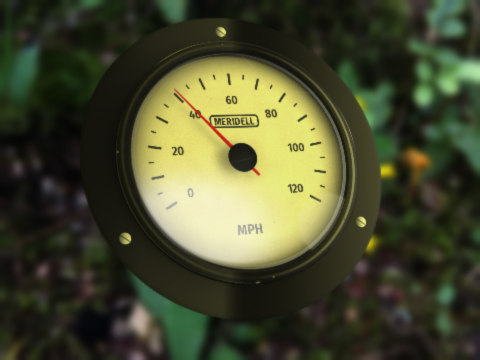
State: 40mph
